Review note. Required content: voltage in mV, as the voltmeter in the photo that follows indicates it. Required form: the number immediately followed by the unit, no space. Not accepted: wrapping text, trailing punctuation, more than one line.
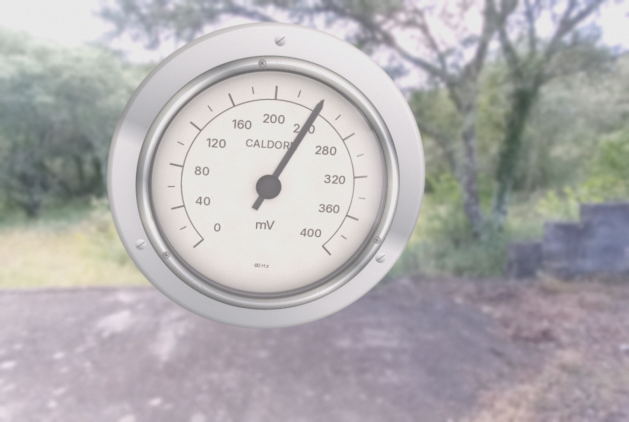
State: 240mV
